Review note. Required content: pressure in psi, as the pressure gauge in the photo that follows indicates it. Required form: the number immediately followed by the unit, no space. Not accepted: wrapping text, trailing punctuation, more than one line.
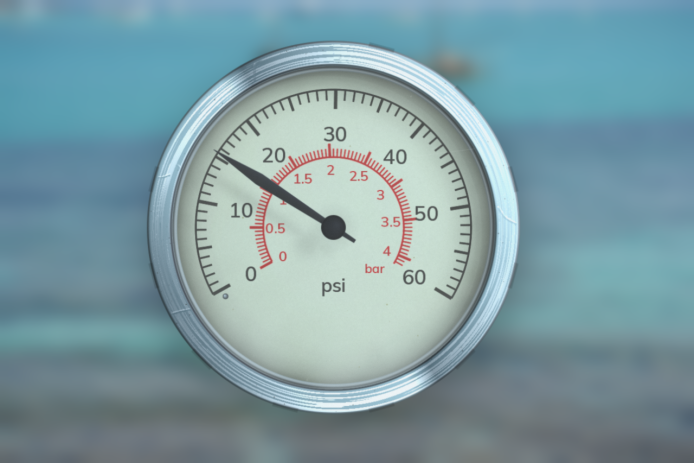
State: 15.5psi
